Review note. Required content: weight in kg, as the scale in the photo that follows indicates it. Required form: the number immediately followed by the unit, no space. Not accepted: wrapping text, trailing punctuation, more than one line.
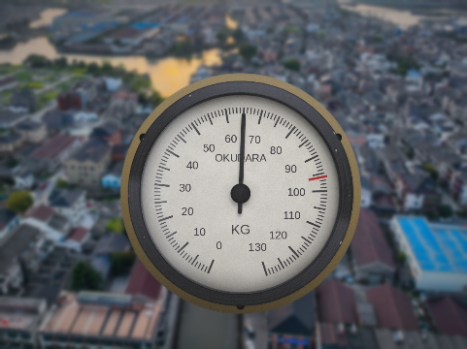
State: 65kg
